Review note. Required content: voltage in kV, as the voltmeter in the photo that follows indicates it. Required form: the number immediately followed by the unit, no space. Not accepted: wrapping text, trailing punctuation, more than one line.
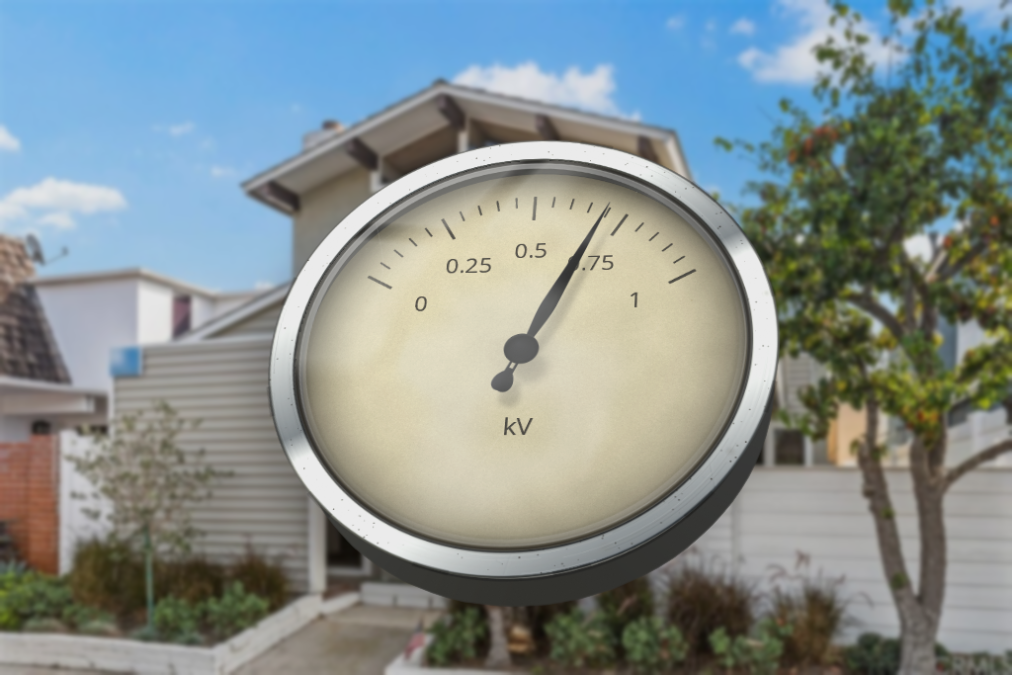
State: 0.7kV
